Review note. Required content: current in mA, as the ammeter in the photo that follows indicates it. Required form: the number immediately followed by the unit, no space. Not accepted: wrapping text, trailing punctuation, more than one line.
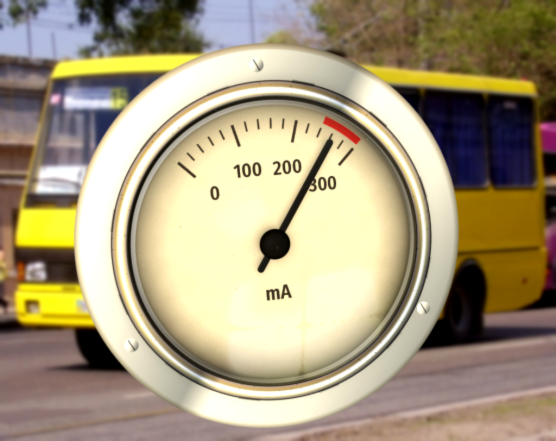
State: 260mA
